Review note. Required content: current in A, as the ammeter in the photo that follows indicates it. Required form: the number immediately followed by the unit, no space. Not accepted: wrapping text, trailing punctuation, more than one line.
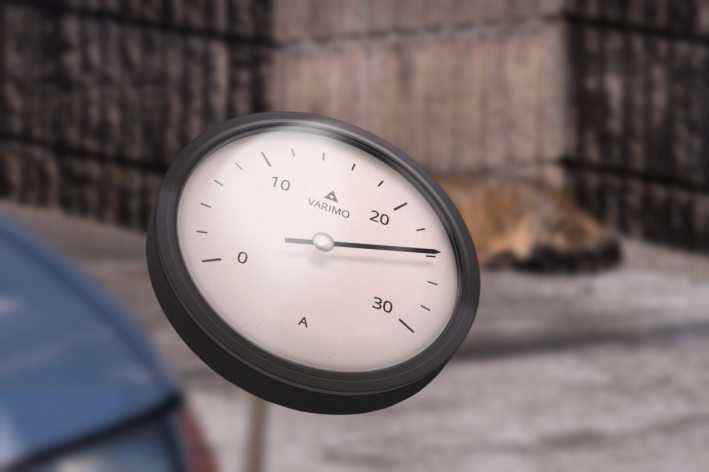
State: 24A
